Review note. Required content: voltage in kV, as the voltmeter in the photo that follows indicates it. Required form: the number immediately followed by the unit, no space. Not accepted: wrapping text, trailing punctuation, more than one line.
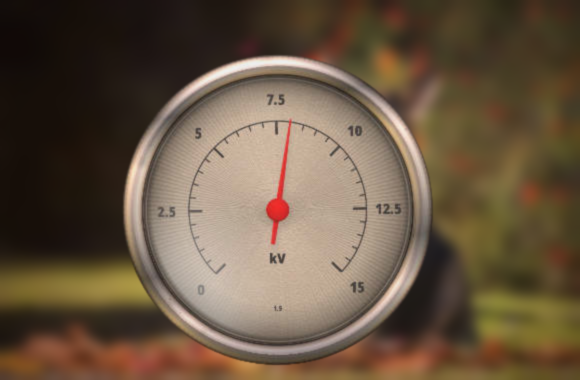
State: 8kV
